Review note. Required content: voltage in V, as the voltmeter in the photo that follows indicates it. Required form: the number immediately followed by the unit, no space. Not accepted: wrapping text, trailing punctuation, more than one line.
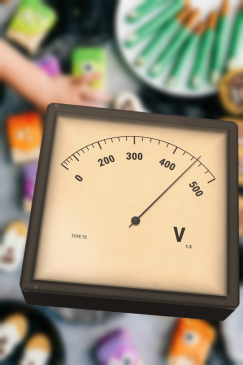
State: 450V
